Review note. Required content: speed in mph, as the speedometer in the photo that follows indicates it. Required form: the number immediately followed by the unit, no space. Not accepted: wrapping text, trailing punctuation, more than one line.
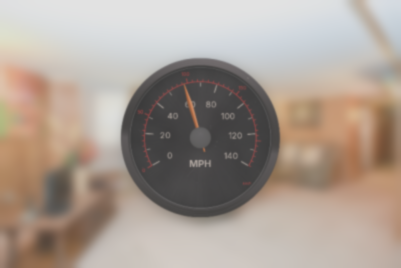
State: 60mph
